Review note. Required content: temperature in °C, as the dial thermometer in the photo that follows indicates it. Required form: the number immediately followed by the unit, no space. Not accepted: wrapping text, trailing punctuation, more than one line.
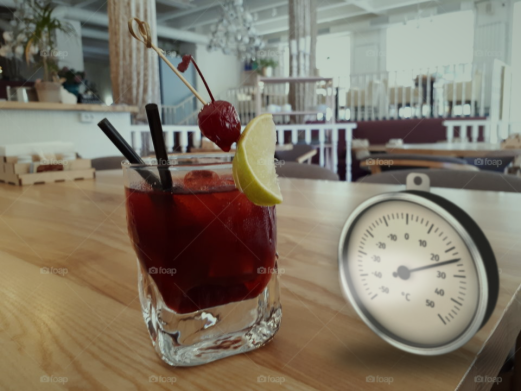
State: 24°C
